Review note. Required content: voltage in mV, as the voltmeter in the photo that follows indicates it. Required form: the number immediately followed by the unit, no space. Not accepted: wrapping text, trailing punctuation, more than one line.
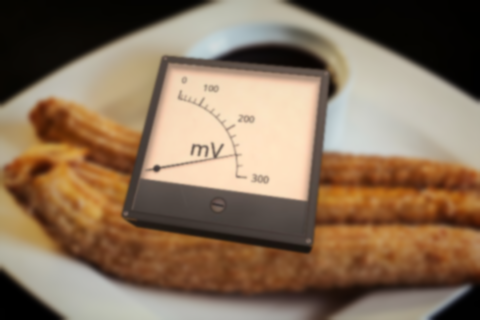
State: 260mV
